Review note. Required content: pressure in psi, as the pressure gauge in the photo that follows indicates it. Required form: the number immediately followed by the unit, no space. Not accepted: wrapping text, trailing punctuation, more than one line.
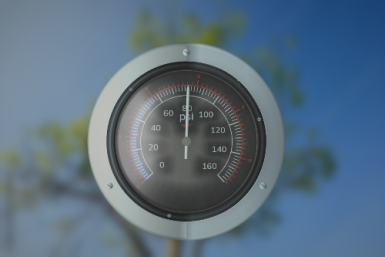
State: 80psi
